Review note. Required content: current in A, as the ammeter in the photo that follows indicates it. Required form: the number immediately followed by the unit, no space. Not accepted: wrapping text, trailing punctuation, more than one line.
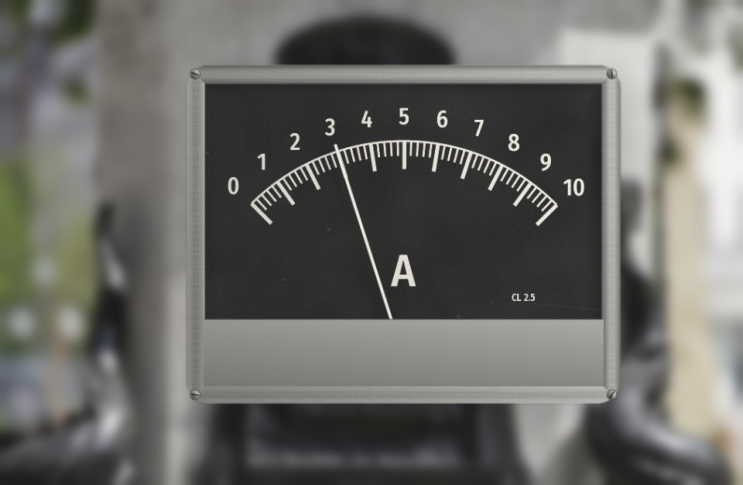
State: 3A
